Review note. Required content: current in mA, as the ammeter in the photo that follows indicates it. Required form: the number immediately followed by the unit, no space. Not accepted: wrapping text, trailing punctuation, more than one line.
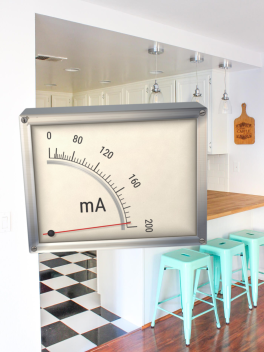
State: 195mA
